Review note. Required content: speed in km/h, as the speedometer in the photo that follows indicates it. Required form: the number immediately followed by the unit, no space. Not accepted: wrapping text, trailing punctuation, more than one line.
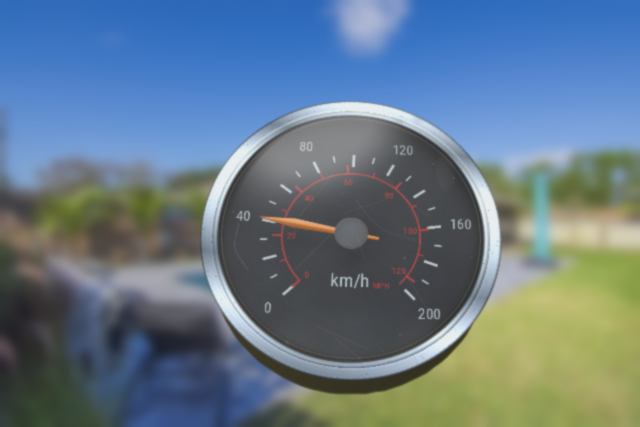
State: 40km/h
